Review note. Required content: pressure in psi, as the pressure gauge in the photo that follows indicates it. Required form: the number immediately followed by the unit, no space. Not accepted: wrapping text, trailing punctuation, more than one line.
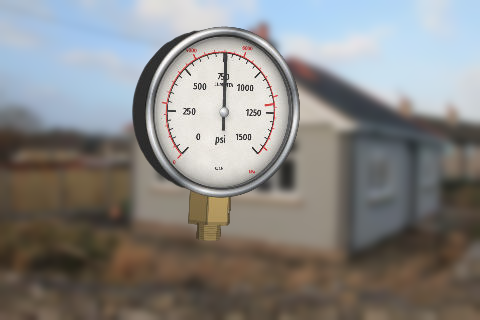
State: 750psi
